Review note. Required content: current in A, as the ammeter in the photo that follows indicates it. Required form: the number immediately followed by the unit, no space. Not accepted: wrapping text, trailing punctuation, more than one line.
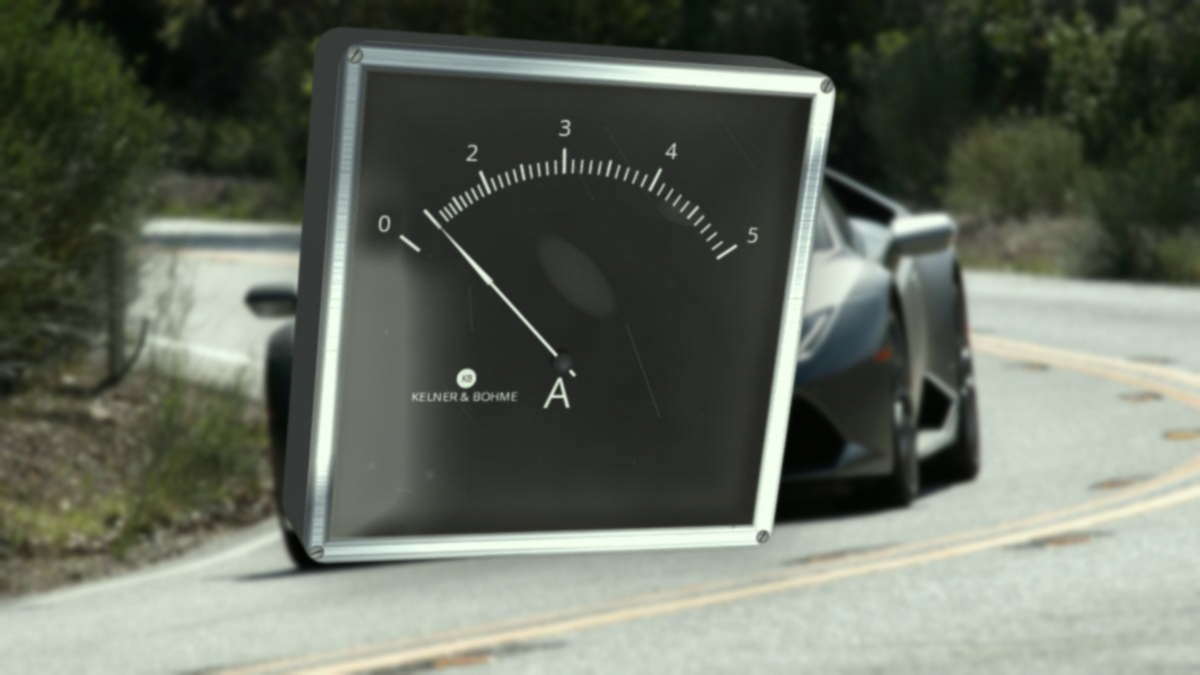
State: 1A
